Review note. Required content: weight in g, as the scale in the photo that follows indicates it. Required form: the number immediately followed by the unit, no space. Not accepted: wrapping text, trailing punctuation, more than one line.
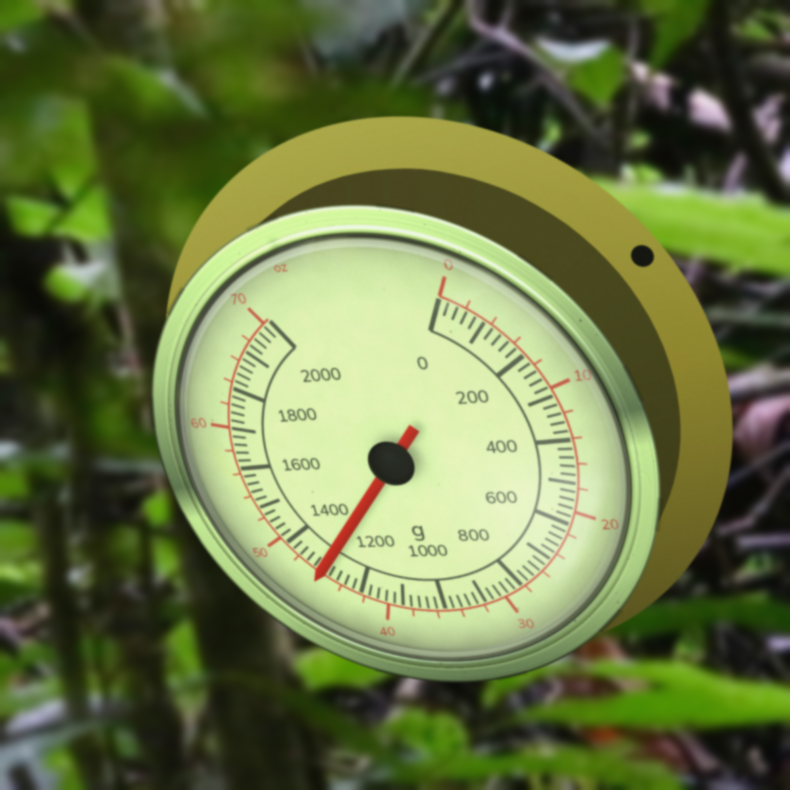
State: 1300g
